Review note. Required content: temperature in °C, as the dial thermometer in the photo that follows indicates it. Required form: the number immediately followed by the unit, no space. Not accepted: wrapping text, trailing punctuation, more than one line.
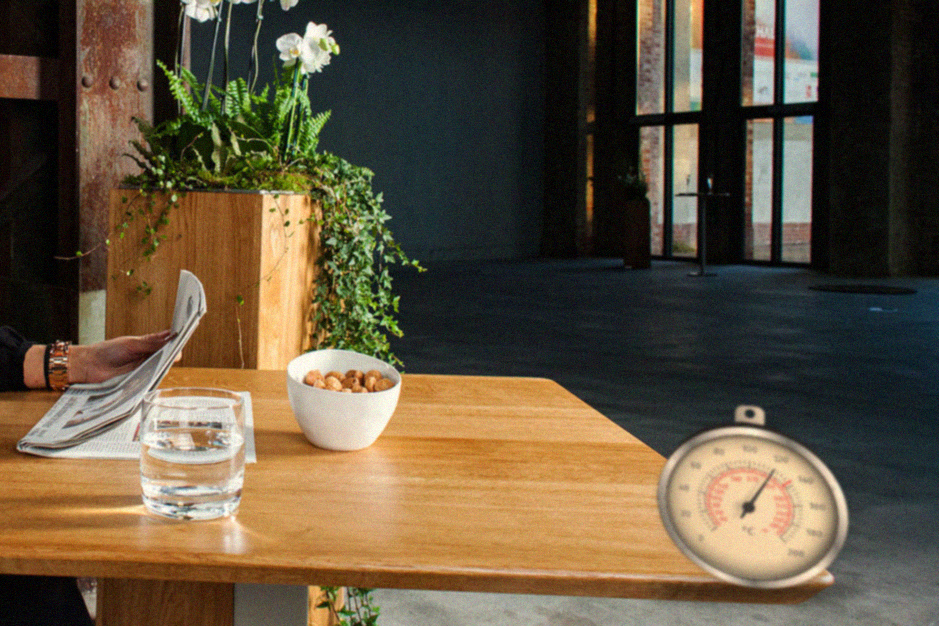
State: 120°C
